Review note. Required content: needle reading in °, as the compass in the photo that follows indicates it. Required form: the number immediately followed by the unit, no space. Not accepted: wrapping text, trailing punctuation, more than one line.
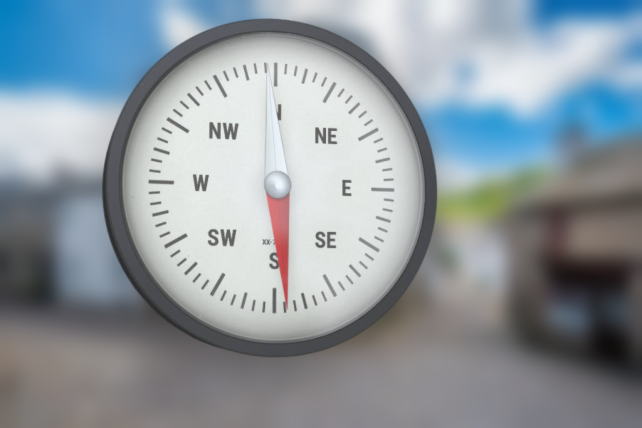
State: 175°
